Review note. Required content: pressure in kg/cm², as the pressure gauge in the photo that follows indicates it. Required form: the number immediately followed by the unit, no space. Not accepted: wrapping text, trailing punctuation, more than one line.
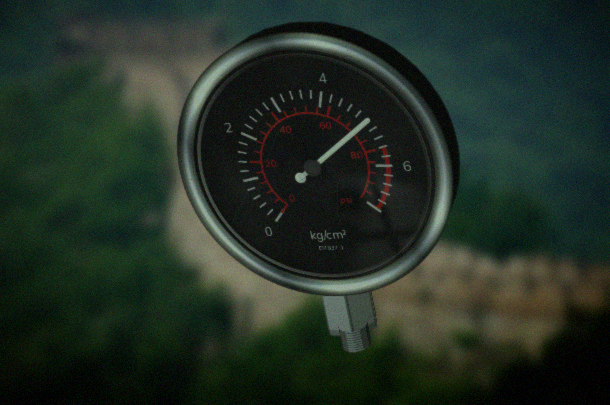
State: 5kg/cm²
